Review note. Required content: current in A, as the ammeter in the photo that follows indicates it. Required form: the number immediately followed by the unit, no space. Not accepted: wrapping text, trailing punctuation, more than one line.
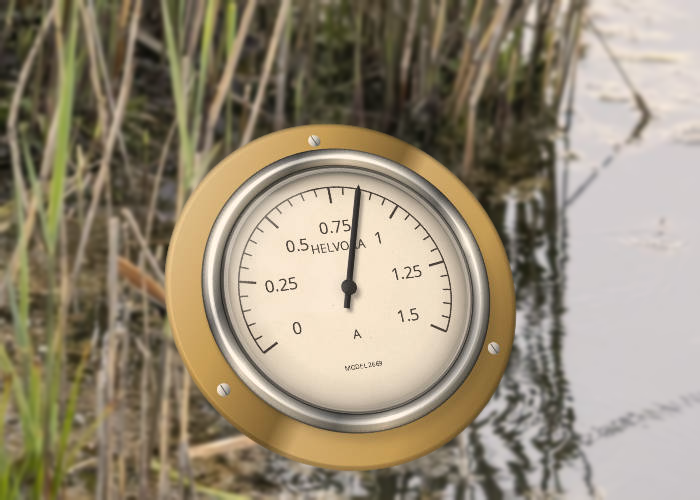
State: 0.85A
